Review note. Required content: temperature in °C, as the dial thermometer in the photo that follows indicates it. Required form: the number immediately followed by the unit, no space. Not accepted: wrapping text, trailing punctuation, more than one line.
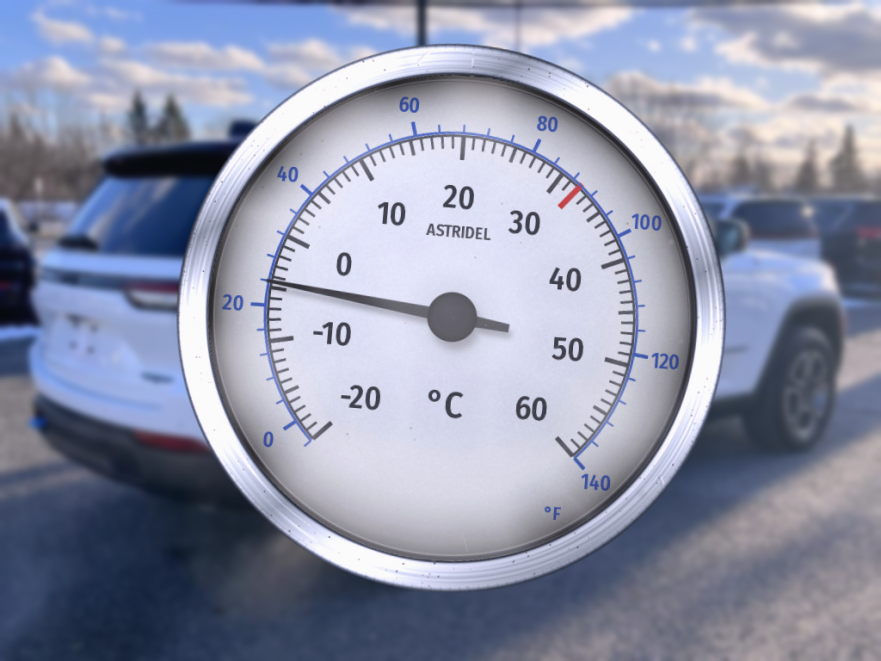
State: -4.5°C
